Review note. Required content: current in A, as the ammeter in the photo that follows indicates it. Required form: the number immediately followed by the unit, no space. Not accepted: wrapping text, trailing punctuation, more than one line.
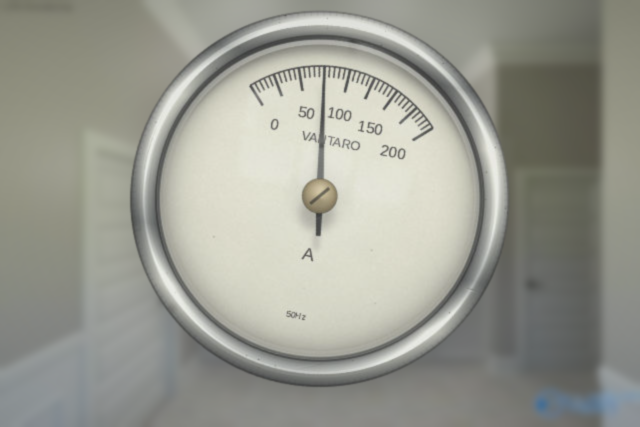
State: 75A
